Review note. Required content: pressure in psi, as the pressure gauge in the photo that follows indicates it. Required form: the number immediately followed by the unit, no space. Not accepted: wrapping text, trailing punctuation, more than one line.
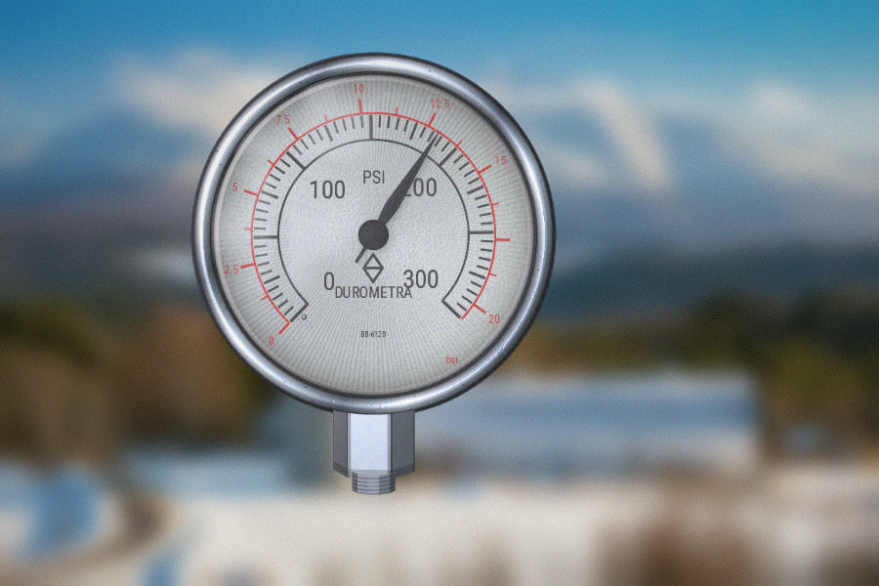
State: 187.5psi
